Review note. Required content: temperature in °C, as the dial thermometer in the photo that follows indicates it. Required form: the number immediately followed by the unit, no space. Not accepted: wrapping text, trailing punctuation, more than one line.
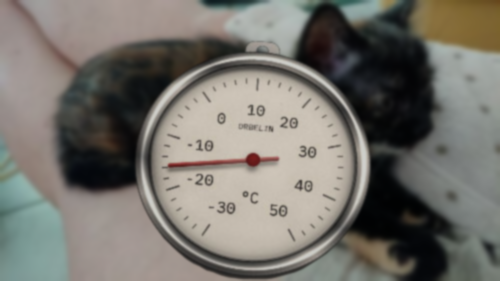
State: -16°C
